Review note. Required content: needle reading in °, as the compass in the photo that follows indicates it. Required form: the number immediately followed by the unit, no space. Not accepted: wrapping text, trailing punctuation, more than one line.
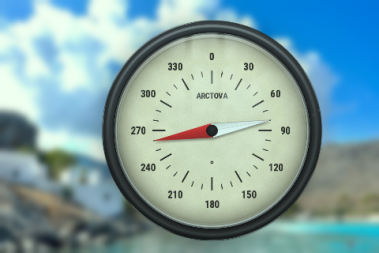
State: 260°
